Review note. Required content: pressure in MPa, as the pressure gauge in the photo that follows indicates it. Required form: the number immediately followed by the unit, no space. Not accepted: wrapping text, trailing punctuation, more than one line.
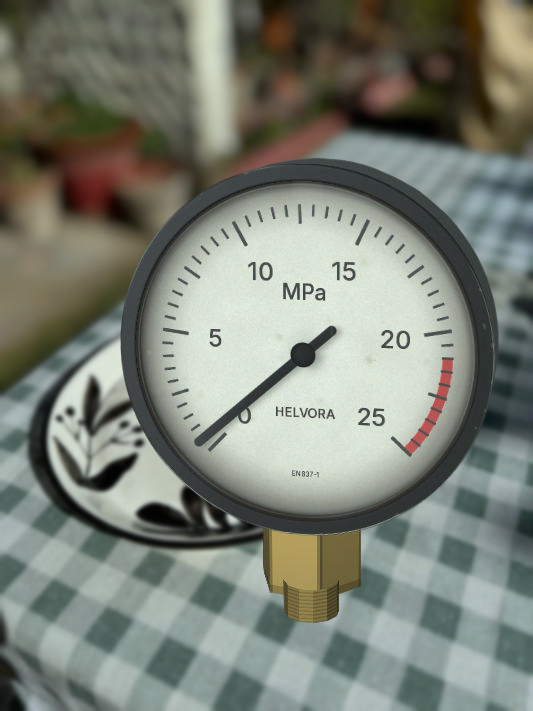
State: 0.5MPa
